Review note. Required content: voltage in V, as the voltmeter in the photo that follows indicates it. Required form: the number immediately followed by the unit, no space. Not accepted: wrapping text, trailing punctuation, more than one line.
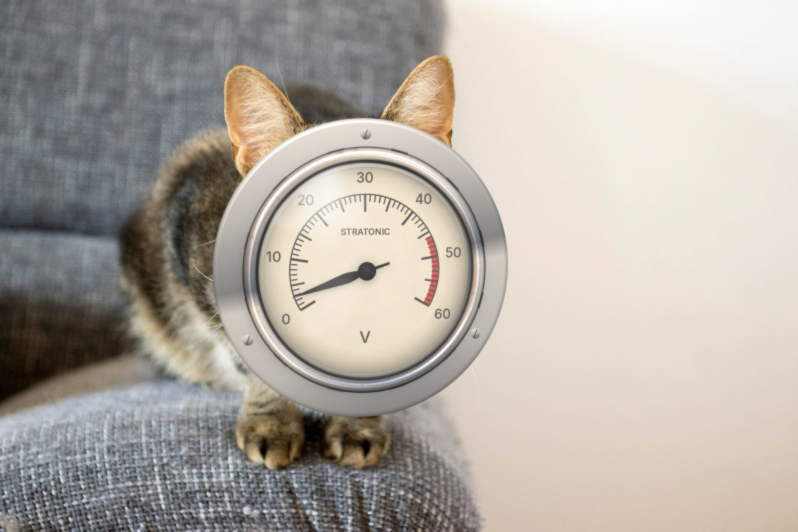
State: 3V
